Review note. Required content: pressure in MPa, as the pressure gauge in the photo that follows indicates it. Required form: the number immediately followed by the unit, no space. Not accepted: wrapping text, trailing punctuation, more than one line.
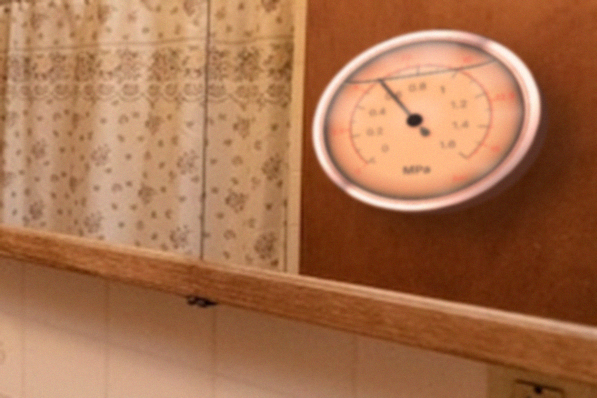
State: 0.6MPa
